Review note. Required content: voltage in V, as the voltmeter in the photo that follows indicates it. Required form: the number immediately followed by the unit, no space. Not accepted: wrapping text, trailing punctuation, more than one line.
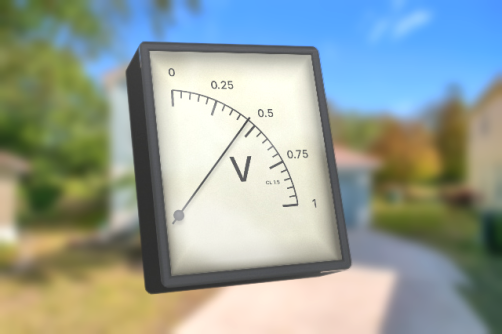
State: 0.45V
